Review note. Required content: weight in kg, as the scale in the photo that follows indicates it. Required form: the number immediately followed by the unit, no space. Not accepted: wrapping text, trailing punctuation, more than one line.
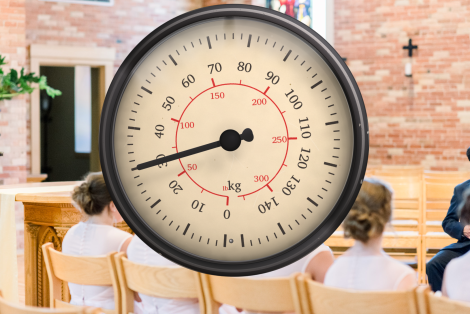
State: 30kg
